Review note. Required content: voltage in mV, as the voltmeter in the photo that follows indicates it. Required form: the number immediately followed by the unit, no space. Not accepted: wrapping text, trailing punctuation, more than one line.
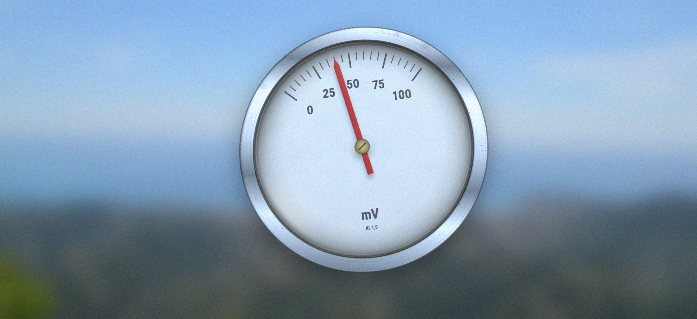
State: 40mV
